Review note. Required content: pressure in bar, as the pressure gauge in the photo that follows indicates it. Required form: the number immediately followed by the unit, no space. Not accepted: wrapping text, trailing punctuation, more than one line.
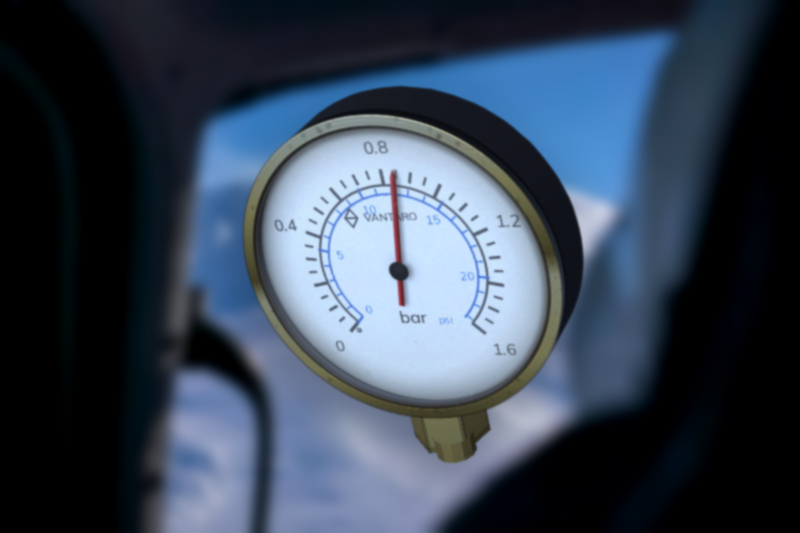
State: 0.85bar
